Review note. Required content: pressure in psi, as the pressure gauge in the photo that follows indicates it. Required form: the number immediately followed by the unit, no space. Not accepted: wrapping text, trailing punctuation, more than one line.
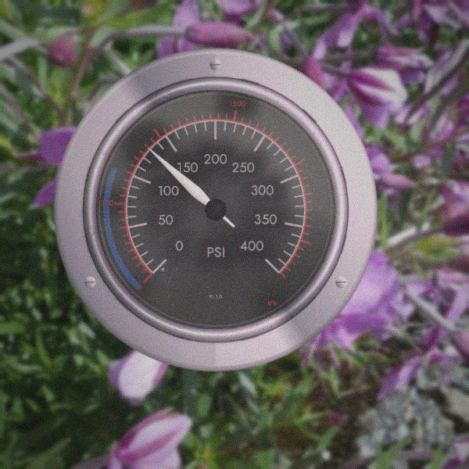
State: 130psi
